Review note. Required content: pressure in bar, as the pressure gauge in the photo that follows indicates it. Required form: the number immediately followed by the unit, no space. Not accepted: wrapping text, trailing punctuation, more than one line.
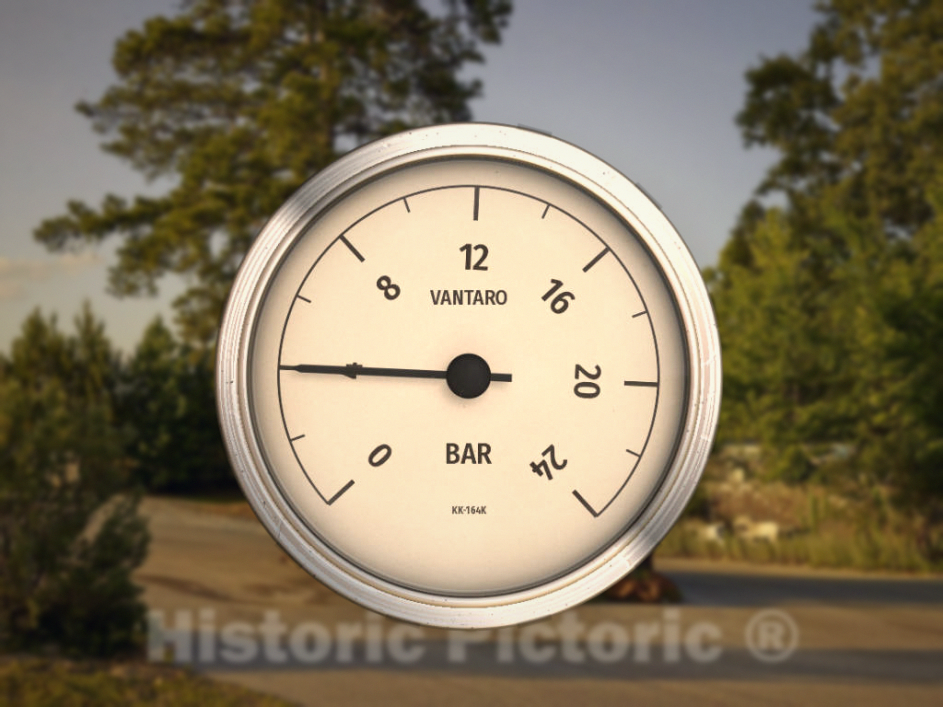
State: 4bar
